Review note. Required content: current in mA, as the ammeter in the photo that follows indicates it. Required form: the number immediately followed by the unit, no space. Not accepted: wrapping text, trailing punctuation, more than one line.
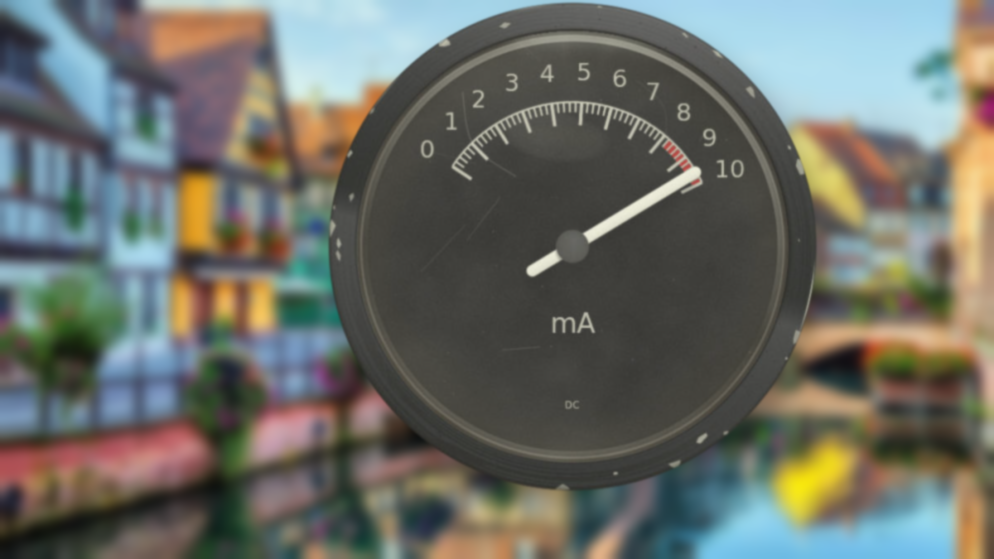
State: 9.6mA
